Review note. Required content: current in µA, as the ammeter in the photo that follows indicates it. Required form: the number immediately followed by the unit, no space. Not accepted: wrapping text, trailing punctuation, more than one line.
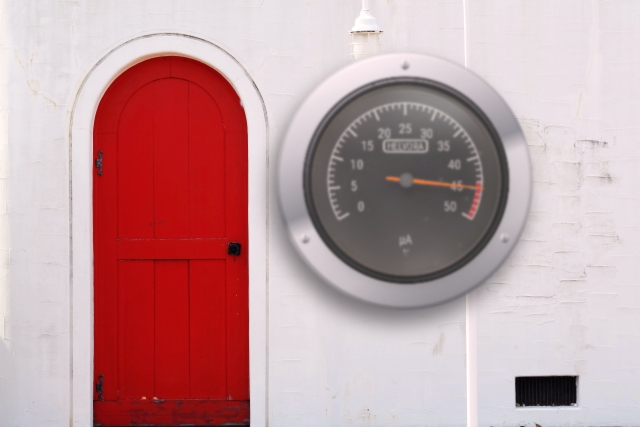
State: 45µA
